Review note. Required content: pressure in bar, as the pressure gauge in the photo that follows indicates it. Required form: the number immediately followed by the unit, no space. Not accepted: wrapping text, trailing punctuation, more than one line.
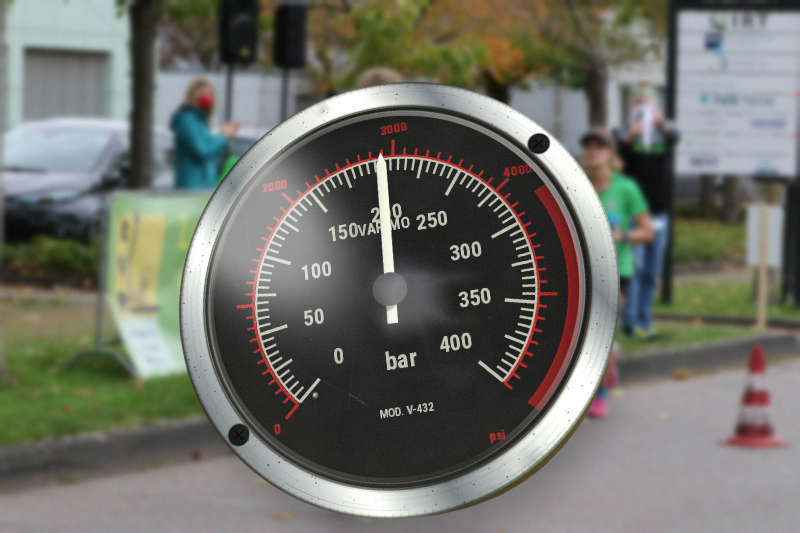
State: 200bar
